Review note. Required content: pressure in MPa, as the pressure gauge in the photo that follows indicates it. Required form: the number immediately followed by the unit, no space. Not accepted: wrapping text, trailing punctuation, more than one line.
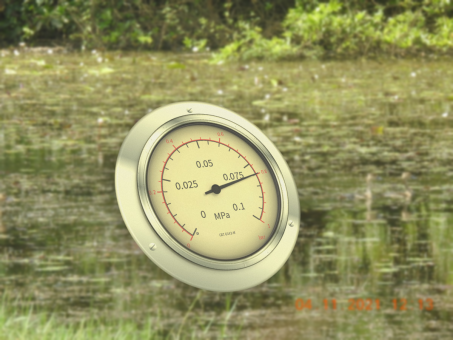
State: 0.08MPa
